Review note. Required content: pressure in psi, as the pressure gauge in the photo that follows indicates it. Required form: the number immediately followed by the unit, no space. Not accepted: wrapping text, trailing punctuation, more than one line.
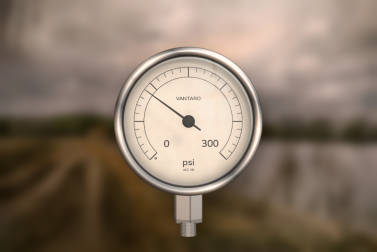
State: 90psi
